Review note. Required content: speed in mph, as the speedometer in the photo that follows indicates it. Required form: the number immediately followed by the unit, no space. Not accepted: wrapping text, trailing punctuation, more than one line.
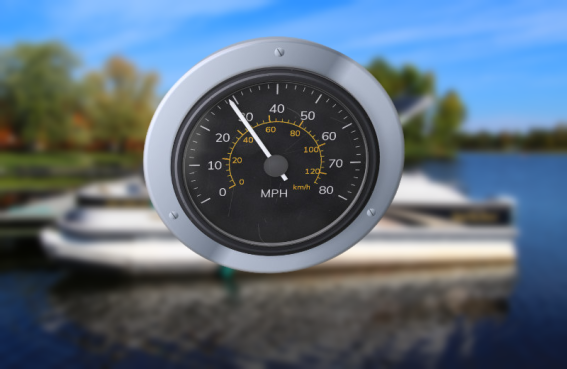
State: 29mph
